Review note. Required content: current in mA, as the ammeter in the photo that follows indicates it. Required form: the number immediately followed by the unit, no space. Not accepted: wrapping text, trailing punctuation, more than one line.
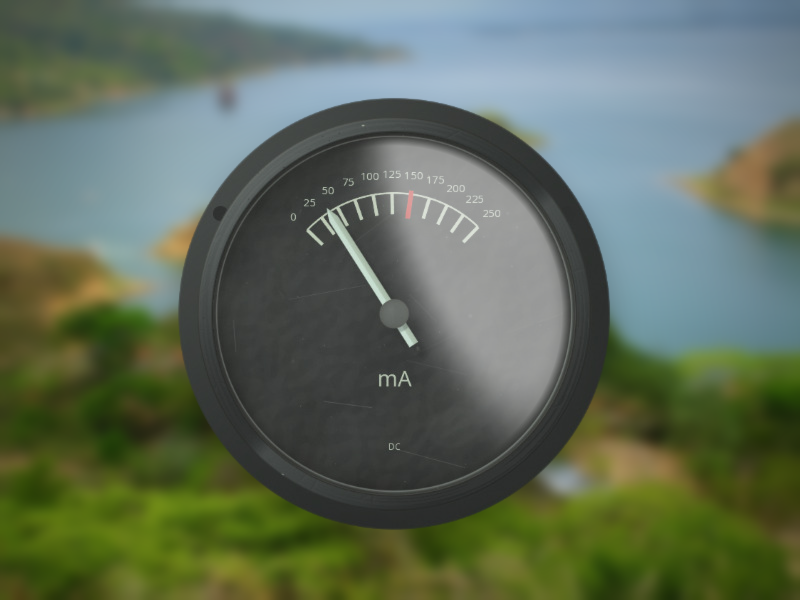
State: 37.5mA
